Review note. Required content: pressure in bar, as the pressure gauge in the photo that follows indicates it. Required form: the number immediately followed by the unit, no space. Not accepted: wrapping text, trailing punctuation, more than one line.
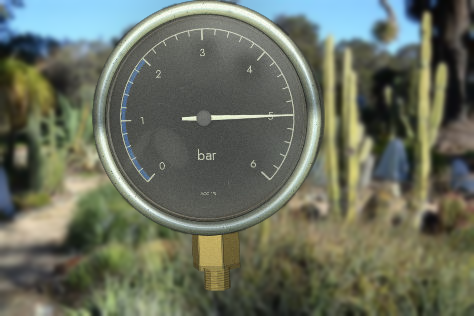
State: 5bar
